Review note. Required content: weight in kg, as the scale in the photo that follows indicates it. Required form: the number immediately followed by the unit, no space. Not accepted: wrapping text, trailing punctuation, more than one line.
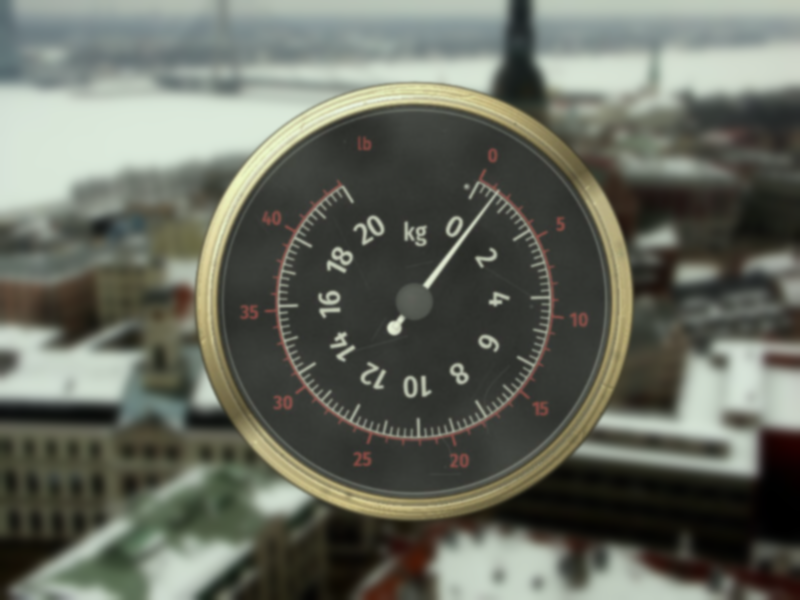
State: 0.6kg
